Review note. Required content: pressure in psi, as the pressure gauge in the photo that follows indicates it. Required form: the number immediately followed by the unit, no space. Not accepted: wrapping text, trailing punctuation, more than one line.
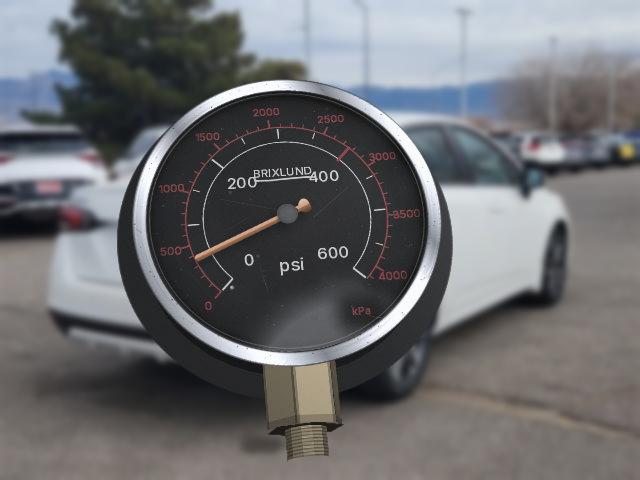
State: 50psi
